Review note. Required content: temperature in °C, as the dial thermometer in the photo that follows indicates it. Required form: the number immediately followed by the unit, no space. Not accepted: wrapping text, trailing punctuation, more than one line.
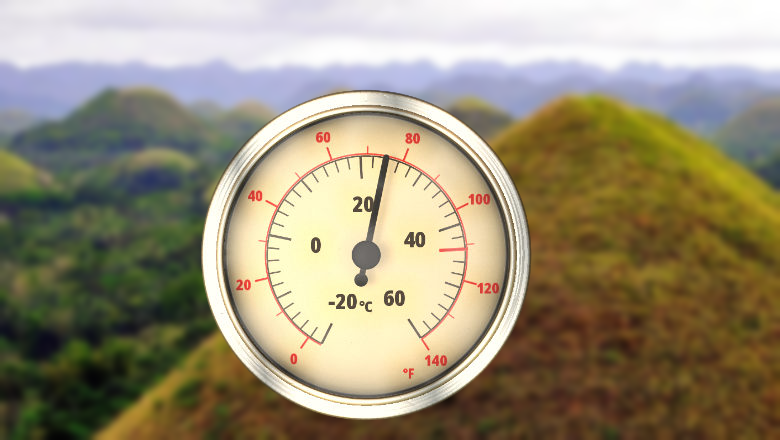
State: 24°C
